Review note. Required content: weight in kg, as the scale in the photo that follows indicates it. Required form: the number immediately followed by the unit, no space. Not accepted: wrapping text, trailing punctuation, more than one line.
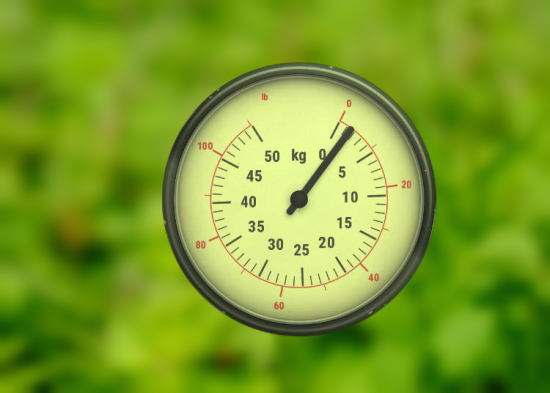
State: 1.5kg
